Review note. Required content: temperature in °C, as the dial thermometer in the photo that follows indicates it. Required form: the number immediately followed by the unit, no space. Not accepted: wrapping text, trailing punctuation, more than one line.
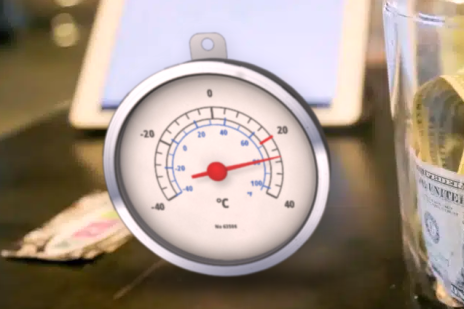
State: 26°C
